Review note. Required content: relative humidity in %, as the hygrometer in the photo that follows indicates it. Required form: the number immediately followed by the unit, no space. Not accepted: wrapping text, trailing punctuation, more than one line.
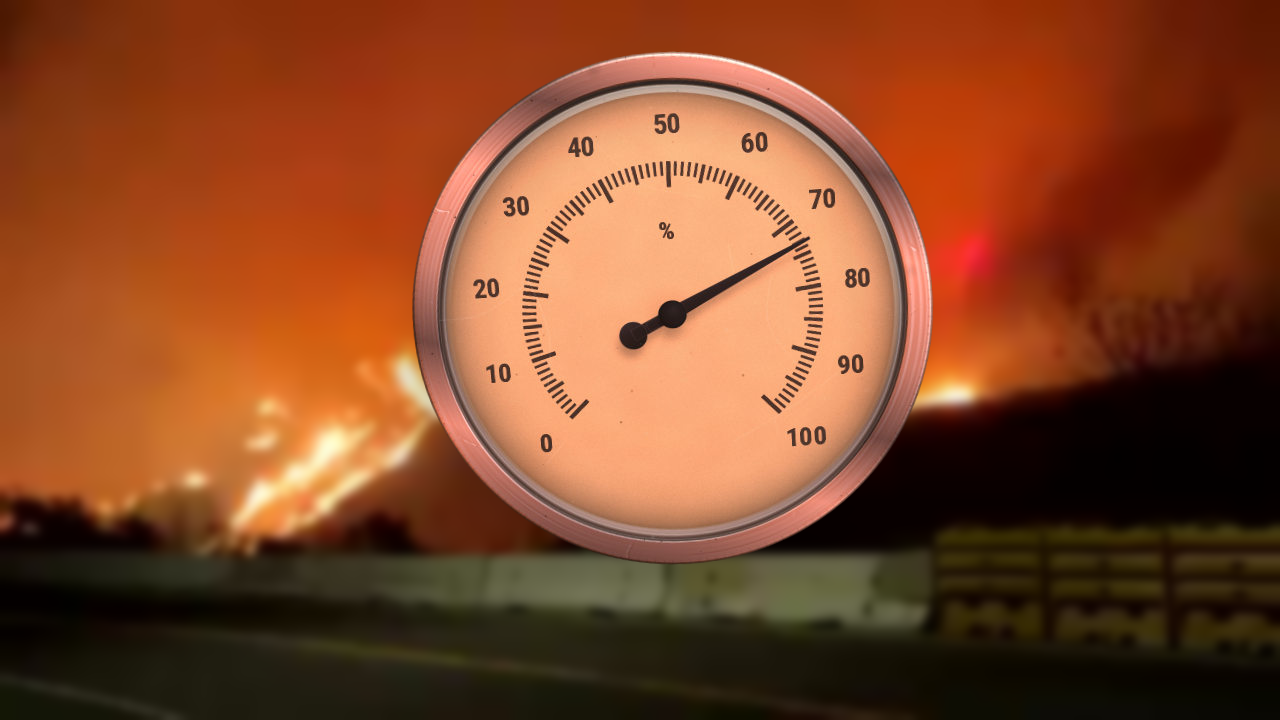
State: 73%
